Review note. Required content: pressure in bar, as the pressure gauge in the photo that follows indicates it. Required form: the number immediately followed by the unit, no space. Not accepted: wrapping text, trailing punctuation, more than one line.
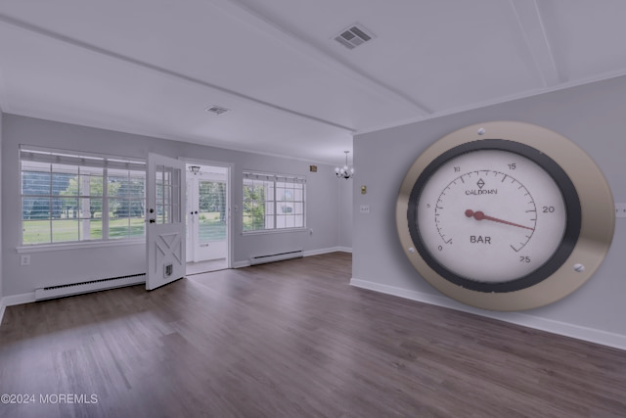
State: 22bar
